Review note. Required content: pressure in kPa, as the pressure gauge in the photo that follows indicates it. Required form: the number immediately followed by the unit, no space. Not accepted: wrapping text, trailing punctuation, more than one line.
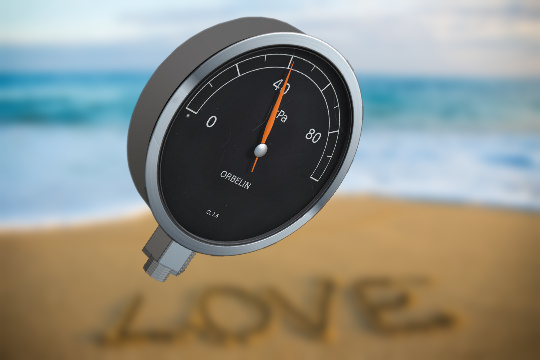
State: 40kPa
